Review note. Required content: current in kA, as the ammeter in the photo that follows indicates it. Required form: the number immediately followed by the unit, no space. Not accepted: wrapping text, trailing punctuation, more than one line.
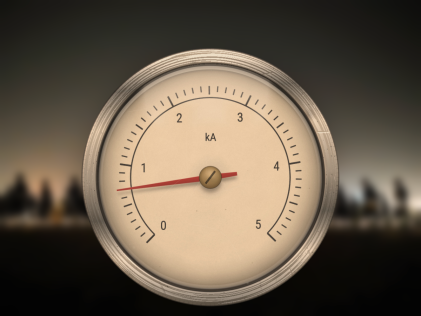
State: 0.7kA
